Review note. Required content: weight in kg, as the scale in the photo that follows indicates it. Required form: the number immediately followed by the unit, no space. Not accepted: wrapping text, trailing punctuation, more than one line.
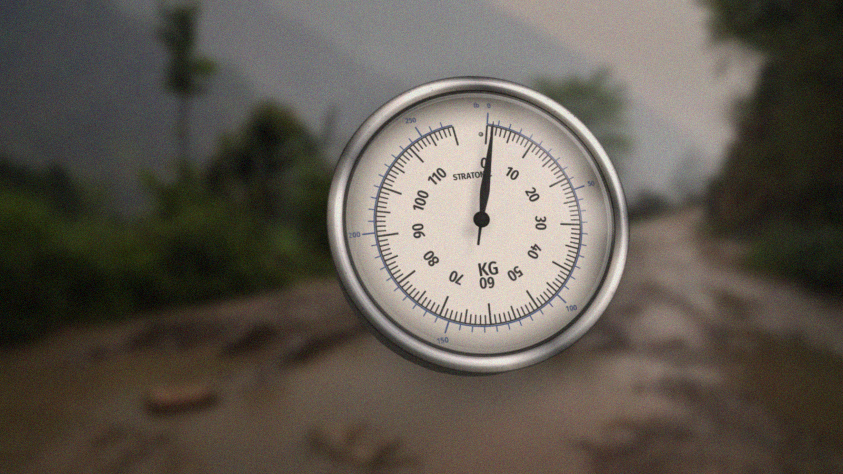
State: 1kg
